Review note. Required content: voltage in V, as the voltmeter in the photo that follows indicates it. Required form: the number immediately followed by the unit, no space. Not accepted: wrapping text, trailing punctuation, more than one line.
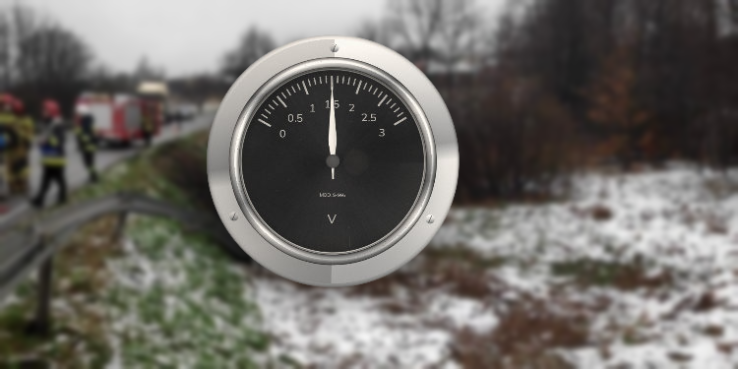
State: 1.5V
